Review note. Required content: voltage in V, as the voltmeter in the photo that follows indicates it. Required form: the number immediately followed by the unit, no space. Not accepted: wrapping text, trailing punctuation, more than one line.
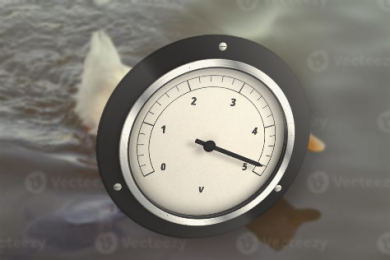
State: 4.8V
